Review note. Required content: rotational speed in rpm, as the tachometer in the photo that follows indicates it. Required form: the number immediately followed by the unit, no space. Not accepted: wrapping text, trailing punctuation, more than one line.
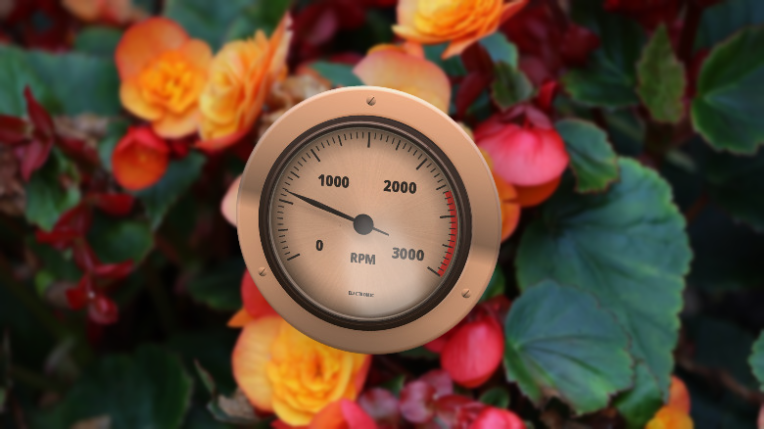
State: 600rpm
